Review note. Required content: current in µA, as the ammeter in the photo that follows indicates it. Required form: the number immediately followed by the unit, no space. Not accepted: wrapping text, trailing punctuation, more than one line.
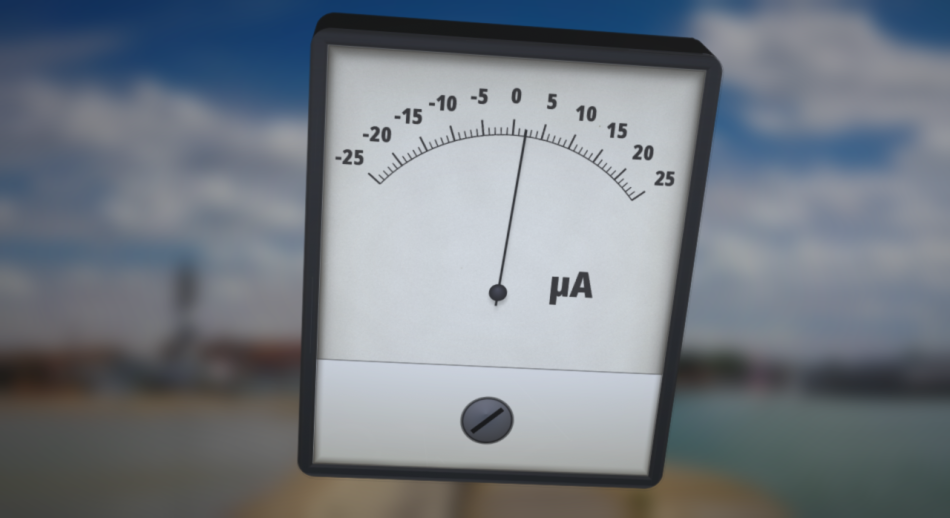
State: 2µA
